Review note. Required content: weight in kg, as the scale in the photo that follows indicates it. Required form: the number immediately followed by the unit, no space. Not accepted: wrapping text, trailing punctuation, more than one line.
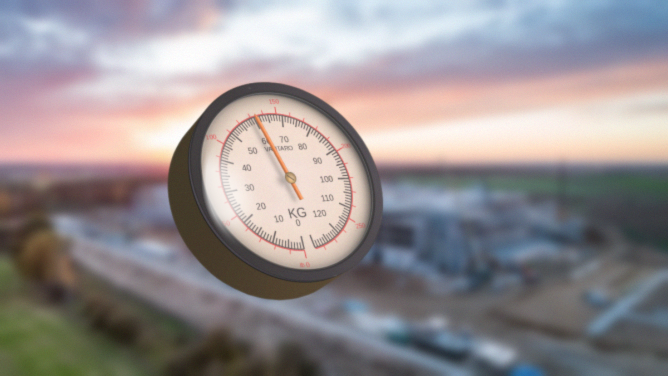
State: 60kg
